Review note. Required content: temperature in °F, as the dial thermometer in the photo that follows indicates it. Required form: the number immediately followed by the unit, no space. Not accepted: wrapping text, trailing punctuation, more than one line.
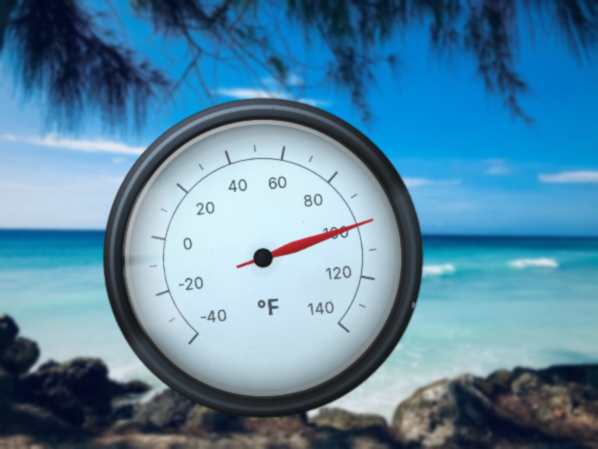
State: 100°F
